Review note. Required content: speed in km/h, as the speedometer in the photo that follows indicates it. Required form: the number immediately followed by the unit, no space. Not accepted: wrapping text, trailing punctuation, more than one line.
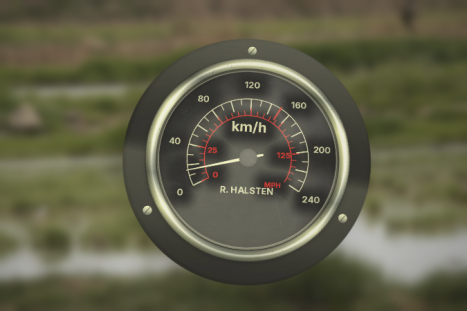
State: 15km/h
